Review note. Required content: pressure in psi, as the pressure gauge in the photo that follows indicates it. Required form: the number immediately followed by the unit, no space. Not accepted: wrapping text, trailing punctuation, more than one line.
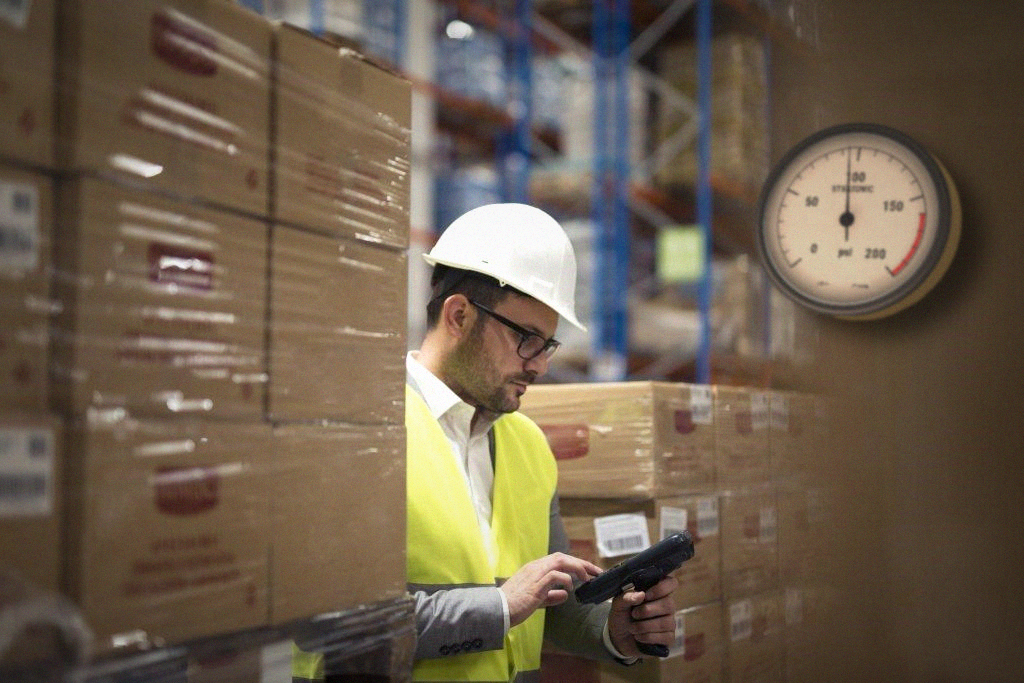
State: 95psi
